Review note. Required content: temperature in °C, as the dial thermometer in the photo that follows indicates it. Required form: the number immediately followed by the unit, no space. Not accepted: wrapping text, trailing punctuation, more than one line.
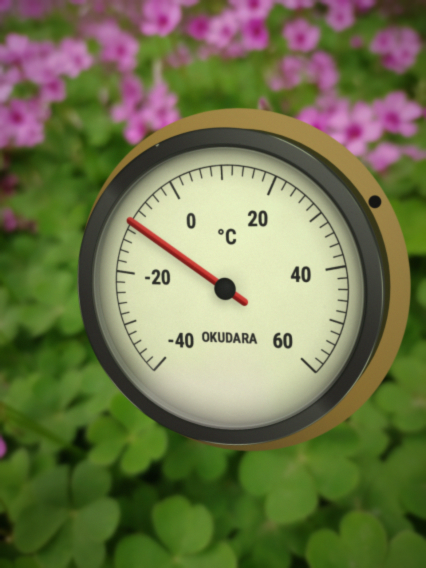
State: -10°C
